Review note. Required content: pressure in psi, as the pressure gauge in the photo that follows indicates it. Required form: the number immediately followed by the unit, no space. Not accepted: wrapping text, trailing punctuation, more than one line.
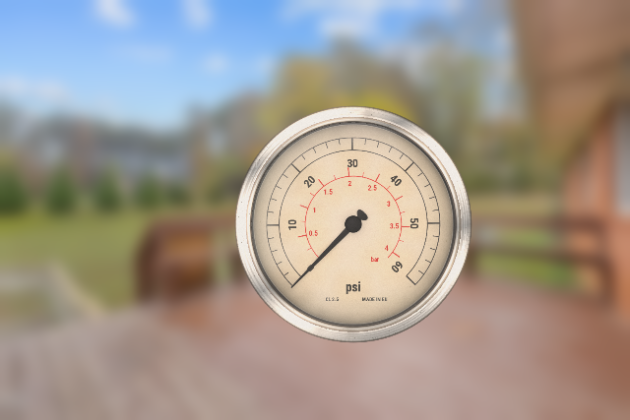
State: 0psi
